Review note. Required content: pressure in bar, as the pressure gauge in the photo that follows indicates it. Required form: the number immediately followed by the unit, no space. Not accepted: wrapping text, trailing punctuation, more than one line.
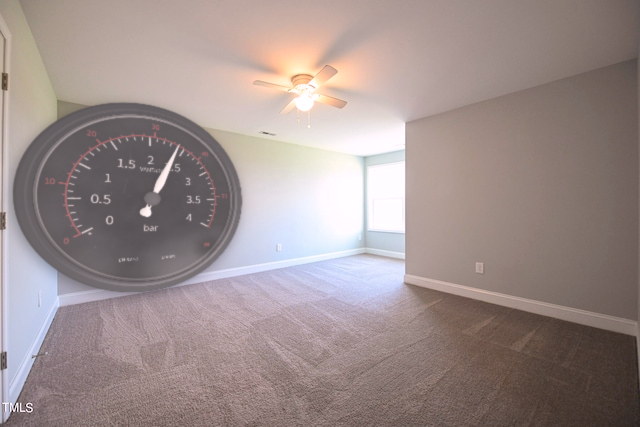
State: 2.4bar
